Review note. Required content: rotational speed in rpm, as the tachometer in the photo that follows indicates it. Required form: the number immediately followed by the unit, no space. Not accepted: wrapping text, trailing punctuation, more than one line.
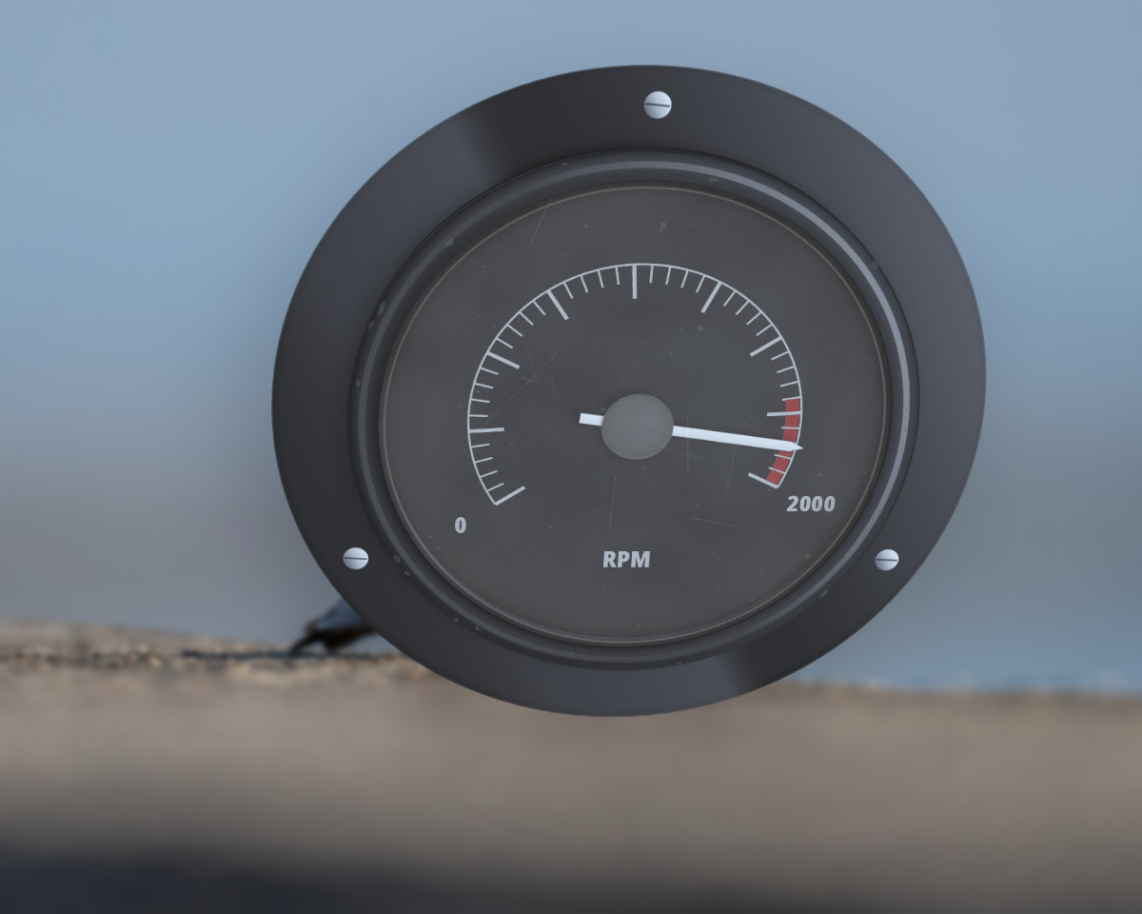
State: 1850rpm
